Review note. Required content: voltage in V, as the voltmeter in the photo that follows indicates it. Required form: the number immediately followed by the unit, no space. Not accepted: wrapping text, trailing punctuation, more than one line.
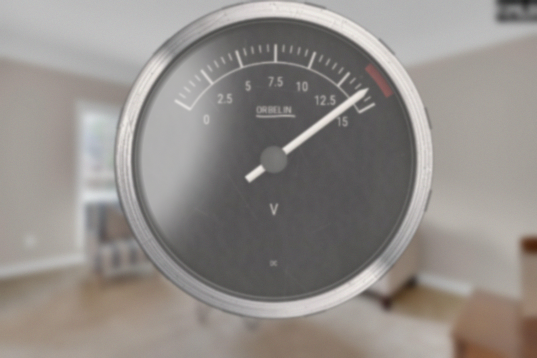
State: 14V
